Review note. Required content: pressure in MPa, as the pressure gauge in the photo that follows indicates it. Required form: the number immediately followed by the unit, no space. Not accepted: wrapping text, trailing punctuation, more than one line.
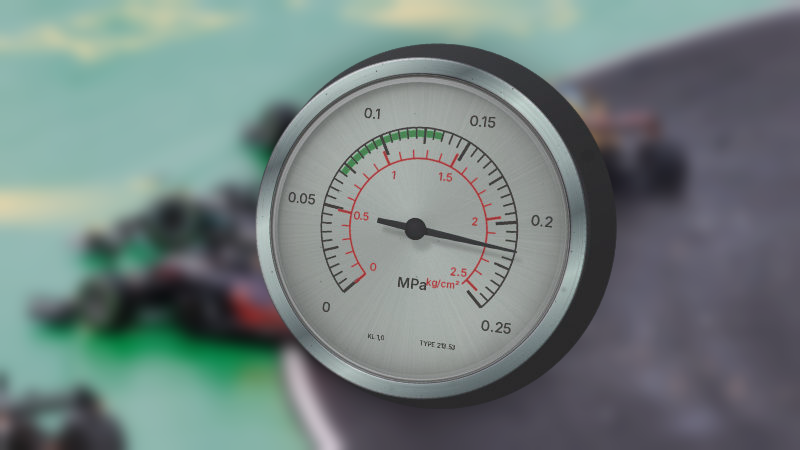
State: 0.215MPa
